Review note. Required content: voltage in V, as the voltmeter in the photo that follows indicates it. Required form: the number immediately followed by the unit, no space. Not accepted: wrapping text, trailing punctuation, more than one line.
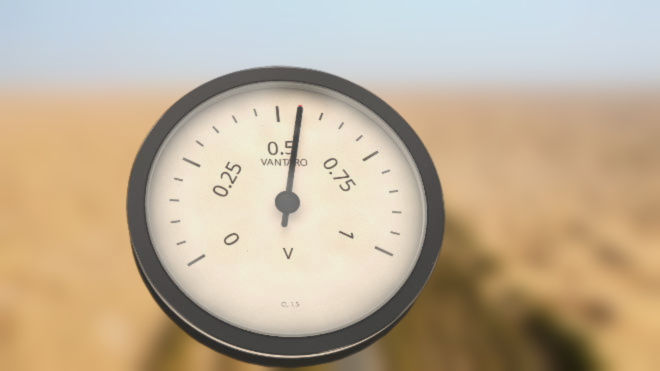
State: 0.55V
